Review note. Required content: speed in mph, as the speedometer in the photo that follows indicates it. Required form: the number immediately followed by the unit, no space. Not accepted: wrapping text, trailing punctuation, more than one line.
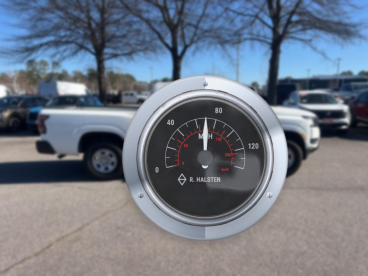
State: 70mph
